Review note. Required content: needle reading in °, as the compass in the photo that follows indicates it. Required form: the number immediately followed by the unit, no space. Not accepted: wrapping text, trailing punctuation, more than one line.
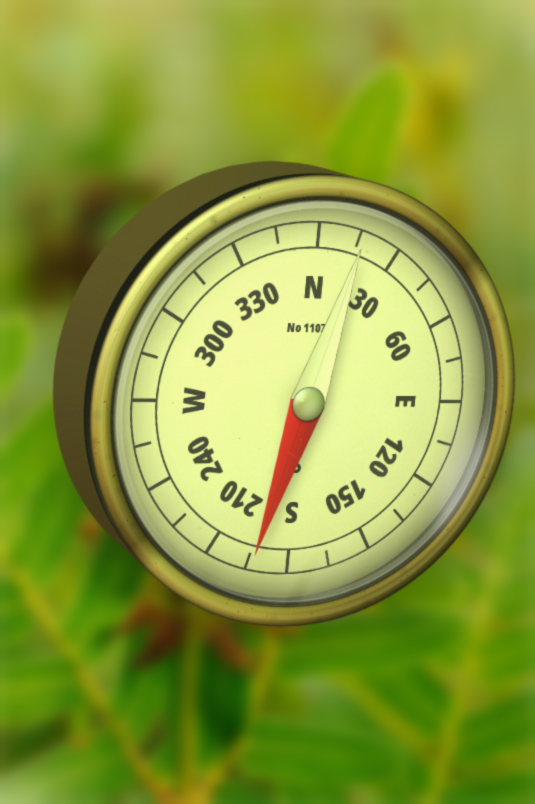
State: 195°
